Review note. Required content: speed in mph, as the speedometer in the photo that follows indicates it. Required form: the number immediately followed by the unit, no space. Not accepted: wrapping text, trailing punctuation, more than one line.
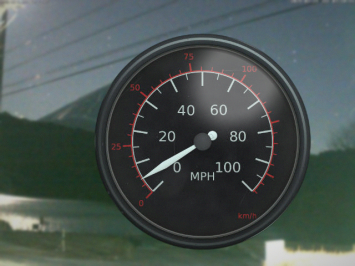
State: 5mph
